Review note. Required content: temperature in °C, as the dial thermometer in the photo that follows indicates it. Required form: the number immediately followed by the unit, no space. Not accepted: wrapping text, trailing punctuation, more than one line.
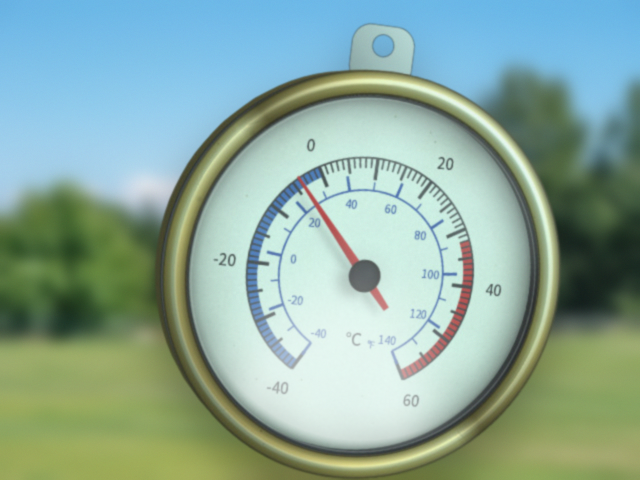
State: -4°C
